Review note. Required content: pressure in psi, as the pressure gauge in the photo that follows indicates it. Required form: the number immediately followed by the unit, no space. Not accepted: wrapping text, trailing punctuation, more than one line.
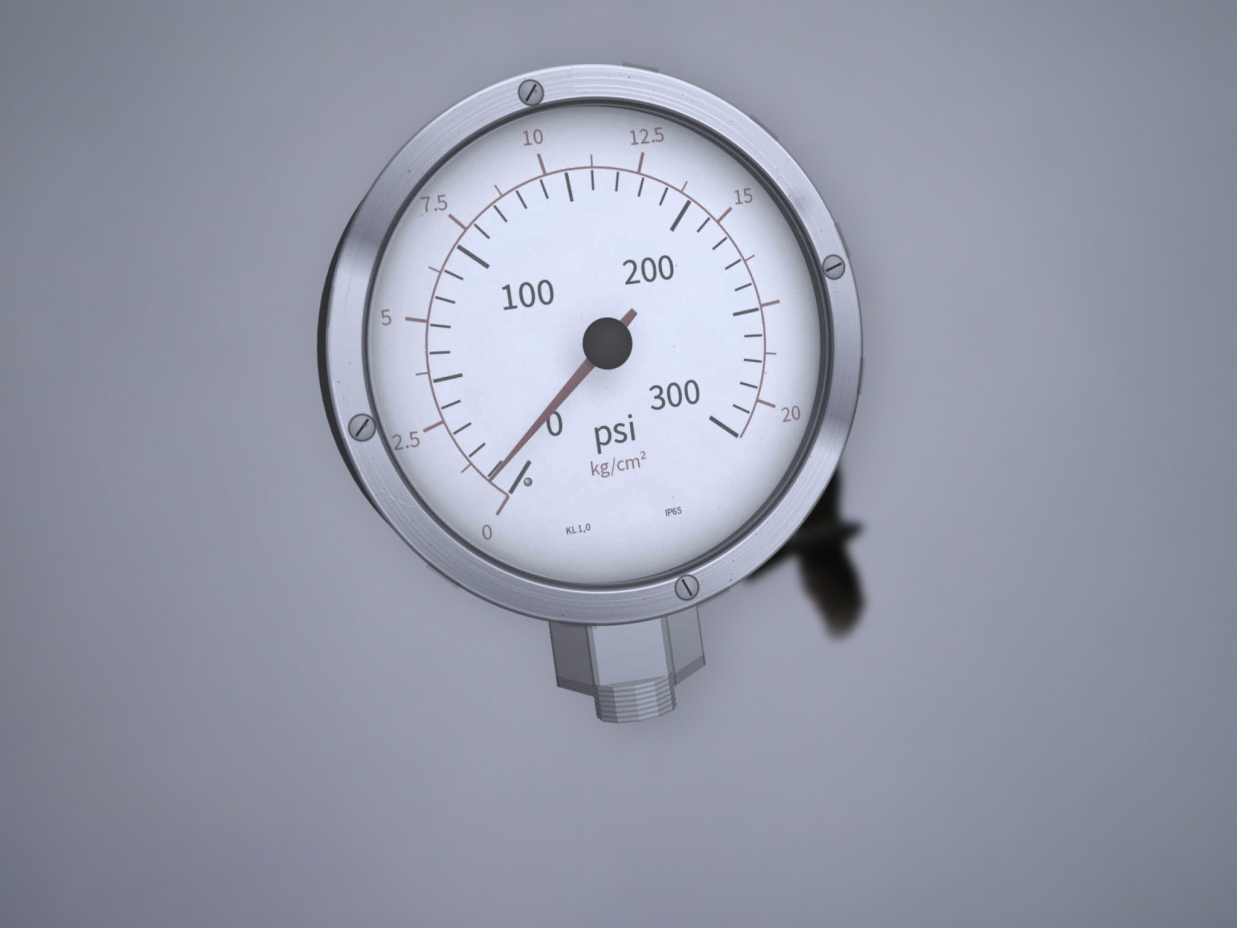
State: 10psi
